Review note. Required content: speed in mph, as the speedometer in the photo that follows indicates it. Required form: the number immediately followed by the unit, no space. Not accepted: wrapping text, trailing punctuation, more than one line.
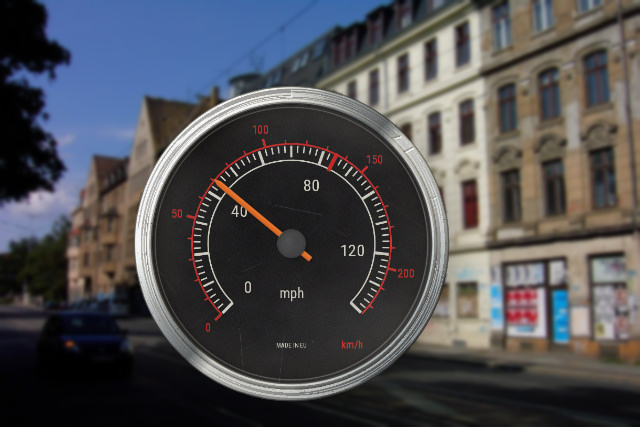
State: 44mph
